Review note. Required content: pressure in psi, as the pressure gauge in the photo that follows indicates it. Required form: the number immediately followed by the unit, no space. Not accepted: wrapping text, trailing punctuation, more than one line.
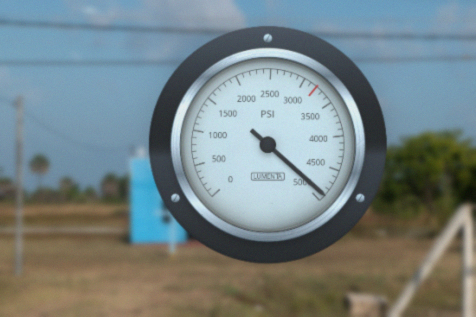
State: 4900psi
